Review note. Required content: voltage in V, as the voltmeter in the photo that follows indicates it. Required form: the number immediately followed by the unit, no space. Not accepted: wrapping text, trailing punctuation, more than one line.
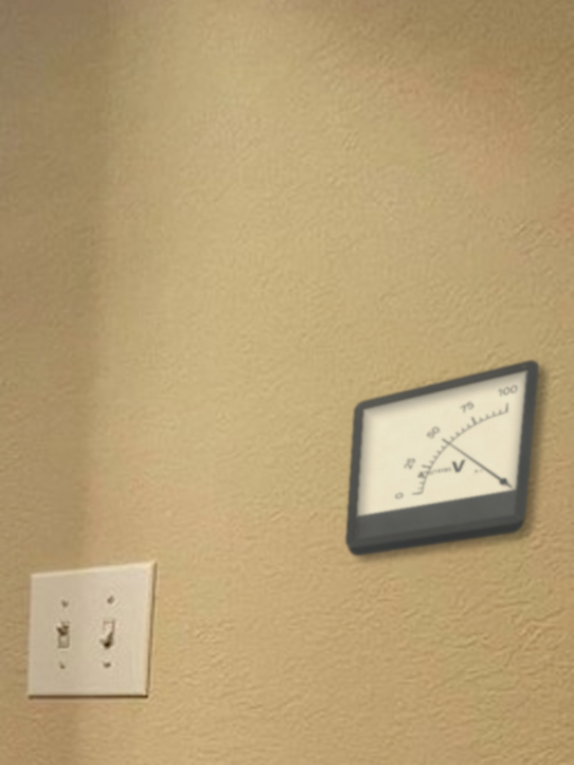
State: 50V
